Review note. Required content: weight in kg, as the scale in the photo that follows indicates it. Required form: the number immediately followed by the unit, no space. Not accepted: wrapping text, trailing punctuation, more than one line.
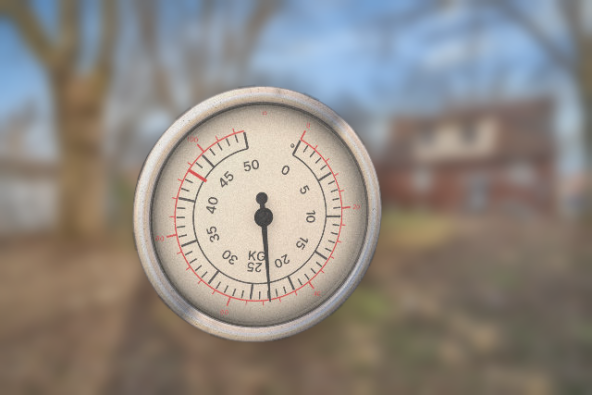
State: 23kg
